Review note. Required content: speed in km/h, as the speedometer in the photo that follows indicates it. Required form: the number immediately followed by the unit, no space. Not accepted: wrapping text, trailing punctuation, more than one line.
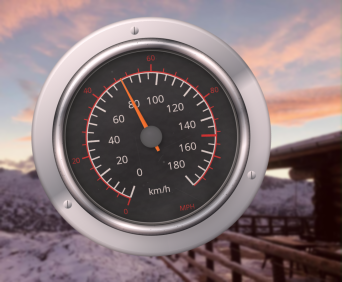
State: 80km/h
